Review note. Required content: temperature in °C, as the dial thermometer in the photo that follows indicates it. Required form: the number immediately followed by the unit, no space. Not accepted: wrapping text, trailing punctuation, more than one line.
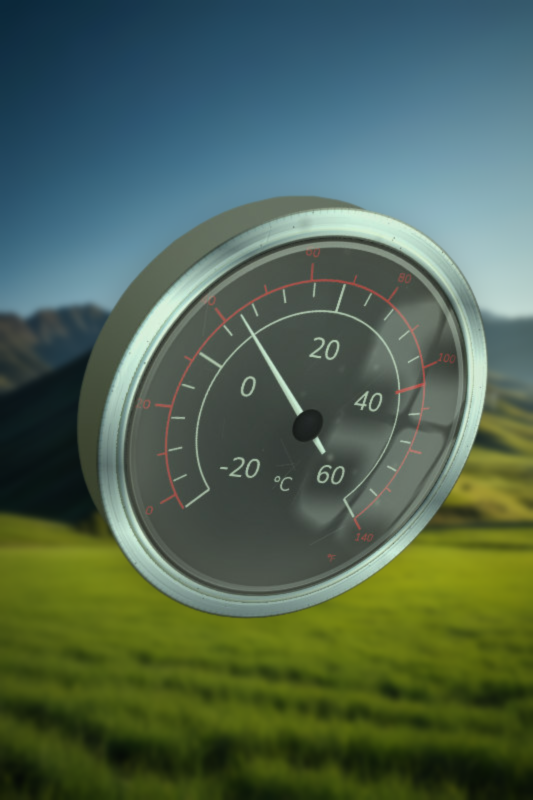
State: 6°C
